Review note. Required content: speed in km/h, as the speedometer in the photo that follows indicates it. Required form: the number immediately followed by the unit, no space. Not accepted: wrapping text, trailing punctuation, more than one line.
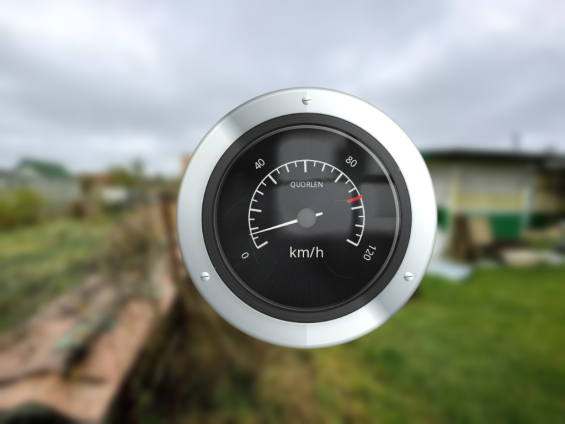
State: 7.5km/h
